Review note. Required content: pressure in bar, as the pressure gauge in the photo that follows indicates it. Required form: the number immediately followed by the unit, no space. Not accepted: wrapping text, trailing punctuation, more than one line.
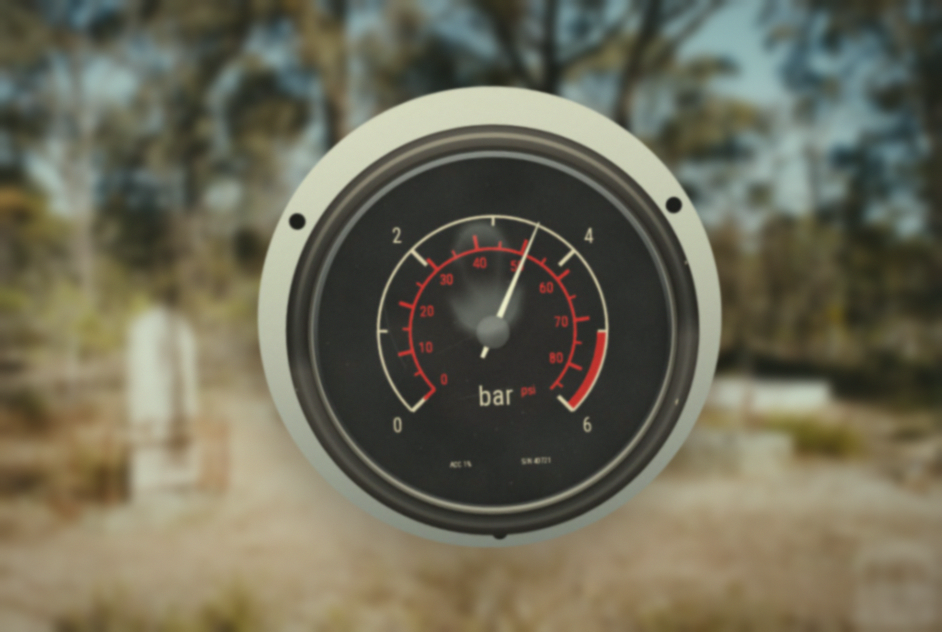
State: 3.5bar
